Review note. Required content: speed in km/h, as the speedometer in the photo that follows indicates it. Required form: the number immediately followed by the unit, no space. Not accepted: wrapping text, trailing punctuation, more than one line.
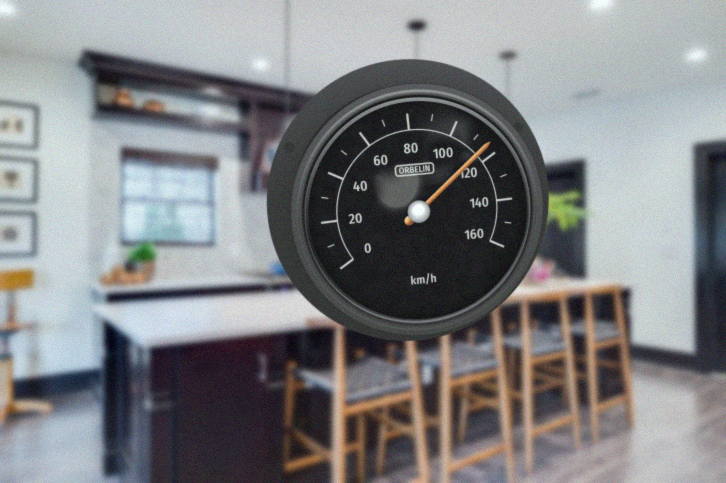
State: 115km/h
